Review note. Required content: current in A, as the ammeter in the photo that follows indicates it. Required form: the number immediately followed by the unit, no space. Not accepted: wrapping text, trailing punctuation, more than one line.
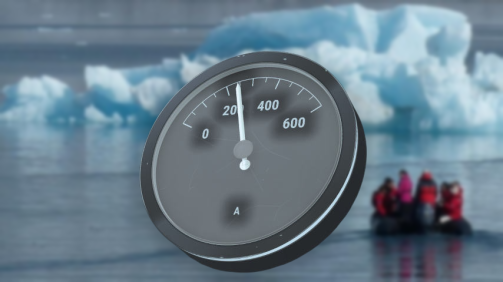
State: 250A
